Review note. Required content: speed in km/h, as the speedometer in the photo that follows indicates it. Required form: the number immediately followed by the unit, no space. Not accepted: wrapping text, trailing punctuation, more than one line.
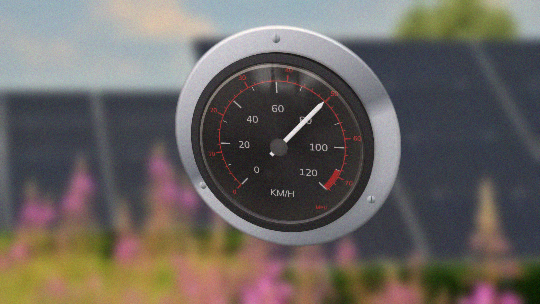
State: 80km/h
